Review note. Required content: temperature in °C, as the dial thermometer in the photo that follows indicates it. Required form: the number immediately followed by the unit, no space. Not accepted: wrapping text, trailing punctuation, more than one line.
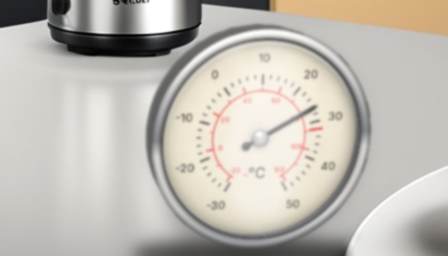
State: 26°C
